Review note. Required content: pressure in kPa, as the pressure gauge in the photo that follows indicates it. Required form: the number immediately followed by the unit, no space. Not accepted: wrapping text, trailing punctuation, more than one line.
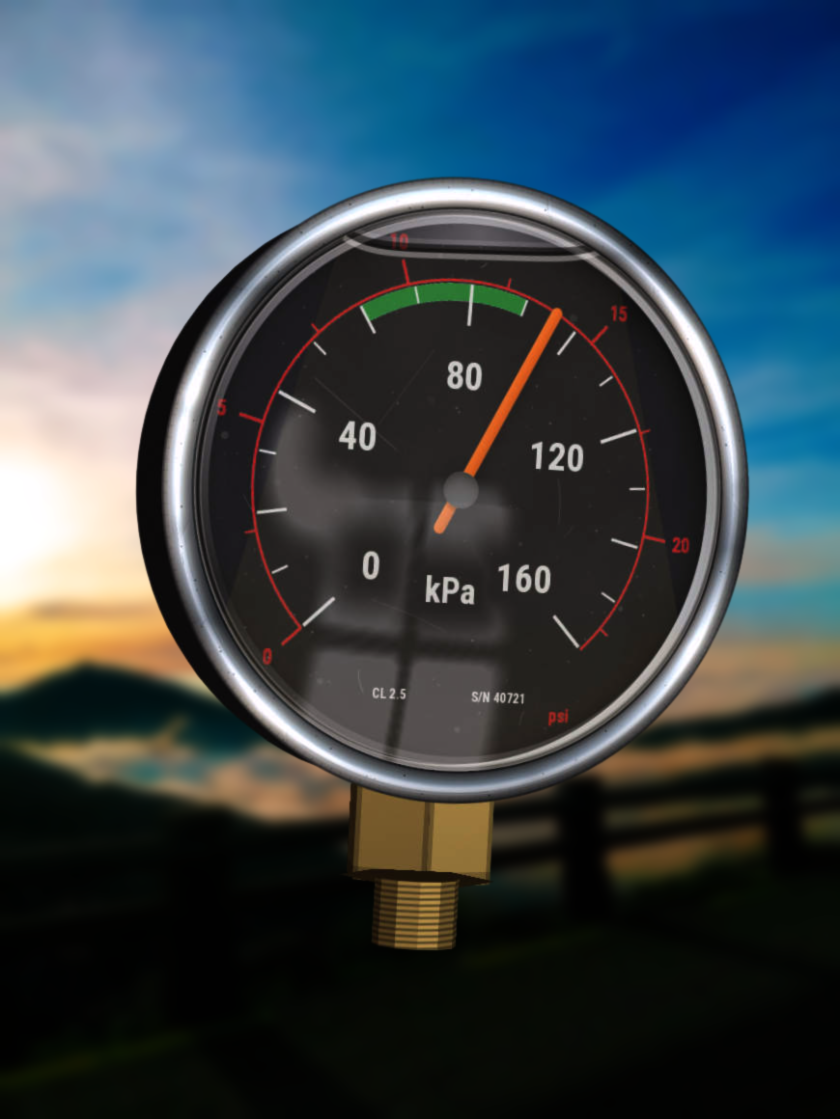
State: 95kPa
